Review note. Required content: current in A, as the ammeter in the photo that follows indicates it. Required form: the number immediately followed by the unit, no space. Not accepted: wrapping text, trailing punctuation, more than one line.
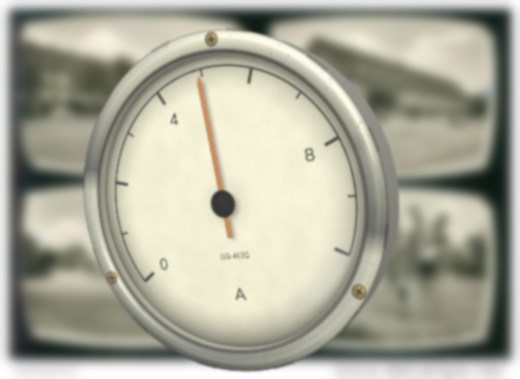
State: 5A
